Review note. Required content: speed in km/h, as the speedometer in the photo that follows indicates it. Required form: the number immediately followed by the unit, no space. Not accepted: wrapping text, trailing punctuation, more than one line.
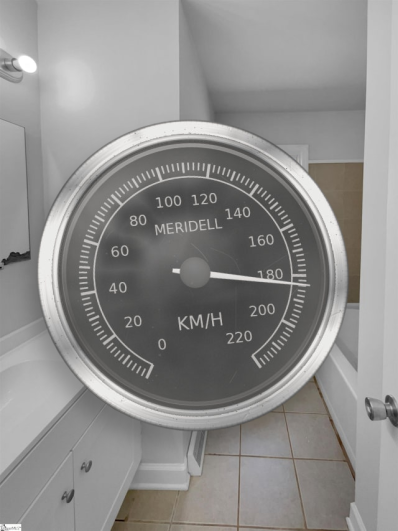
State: 184km/h
